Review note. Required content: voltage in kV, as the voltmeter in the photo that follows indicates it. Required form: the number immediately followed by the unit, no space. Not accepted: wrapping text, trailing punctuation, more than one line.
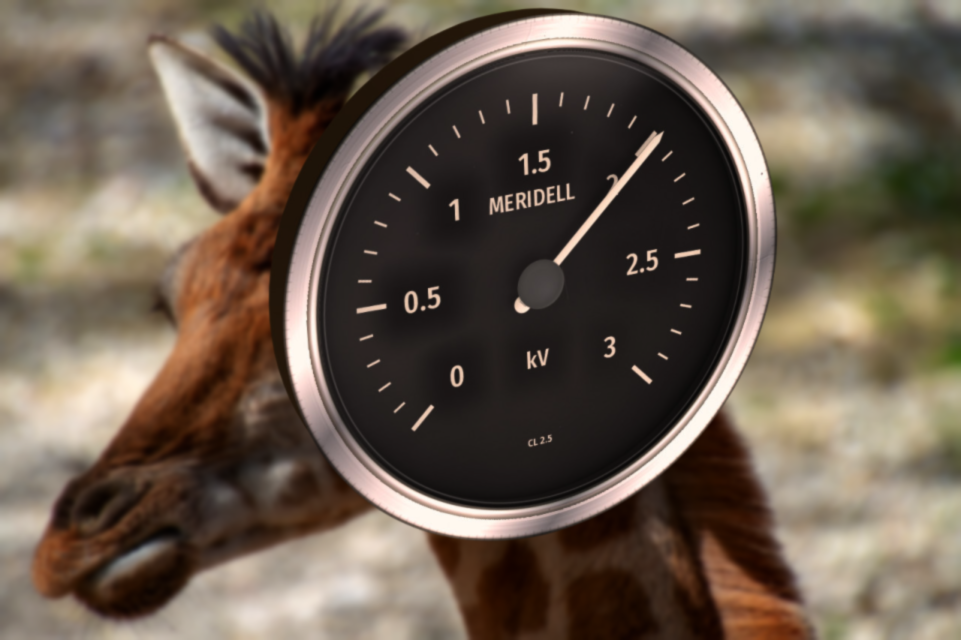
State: 2kV
